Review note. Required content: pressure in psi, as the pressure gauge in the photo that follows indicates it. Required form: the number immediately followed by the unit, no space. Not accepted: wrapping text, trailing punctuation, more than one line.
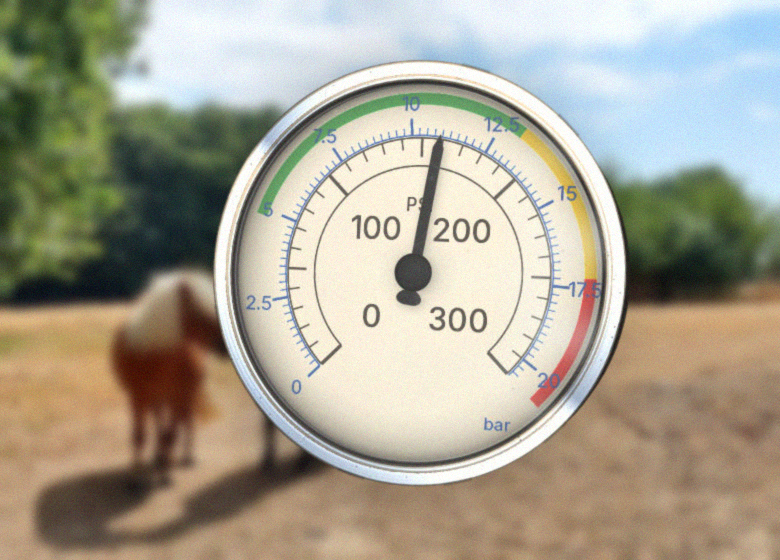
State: 160psi
